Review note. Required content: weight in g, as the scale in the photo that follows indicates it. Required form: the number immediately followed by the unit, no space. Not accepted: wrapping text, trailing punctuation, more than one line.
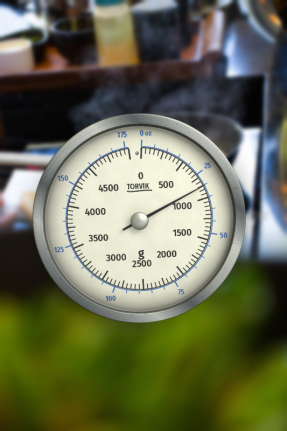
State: 850g
